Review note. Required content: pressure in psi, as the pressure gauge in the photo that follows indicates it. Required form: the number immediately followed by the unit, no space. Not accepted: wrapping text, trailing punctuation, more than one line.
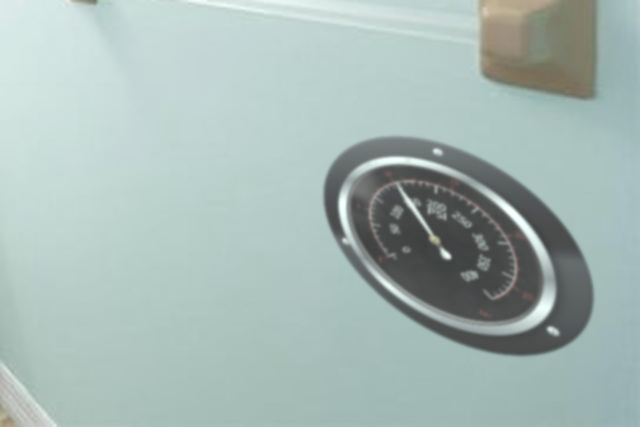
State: 150psi
